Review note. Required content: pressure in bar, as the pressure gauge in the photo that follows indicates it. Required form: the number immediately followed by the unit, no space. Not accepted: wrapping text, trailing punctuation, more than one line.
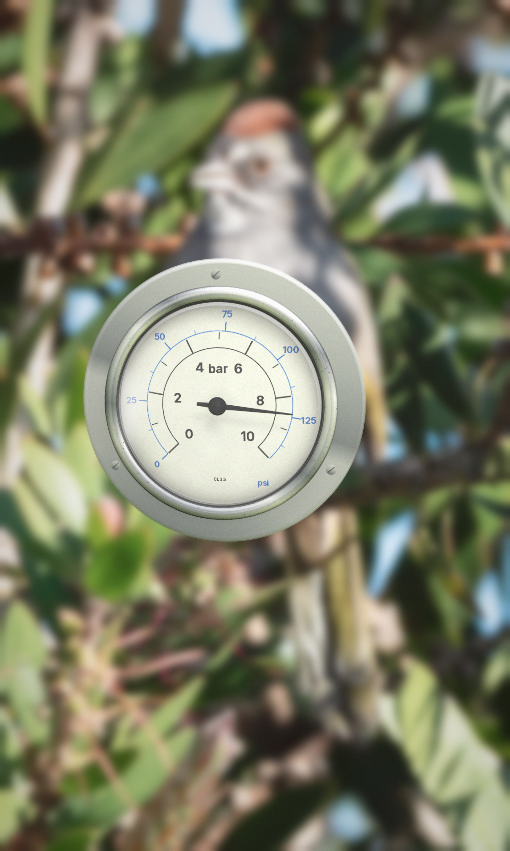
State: 8.5bar
